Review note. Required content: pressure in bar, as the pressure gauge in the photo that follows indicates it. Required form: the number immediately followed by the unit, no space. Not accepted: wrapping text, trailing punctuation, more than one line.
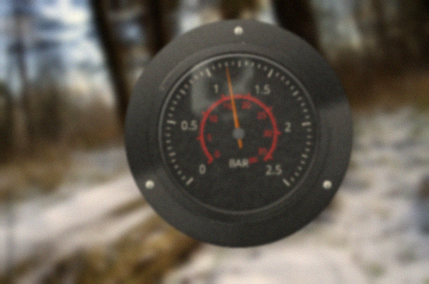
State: 1.15bar
